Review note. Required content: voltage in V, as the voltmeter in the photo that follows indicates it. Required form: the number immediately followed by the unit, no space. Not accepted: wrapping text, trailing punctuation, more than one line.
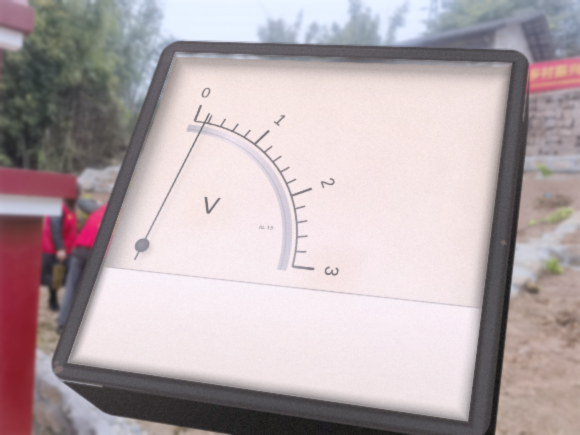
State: 0.2V
